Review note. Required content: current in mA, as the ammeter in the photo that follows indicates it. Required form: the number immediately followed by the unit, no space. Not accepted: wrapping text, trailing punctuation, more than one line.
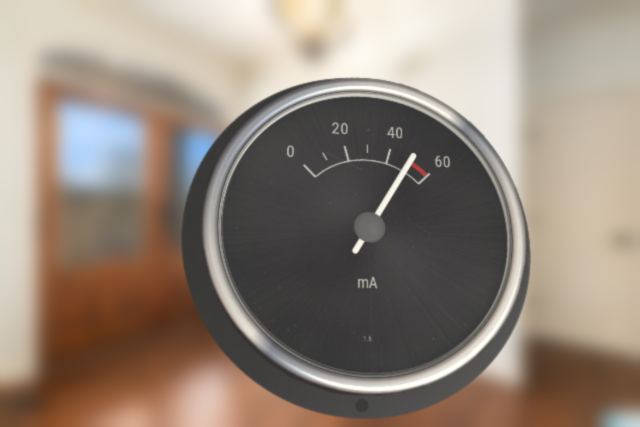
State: 50mA
